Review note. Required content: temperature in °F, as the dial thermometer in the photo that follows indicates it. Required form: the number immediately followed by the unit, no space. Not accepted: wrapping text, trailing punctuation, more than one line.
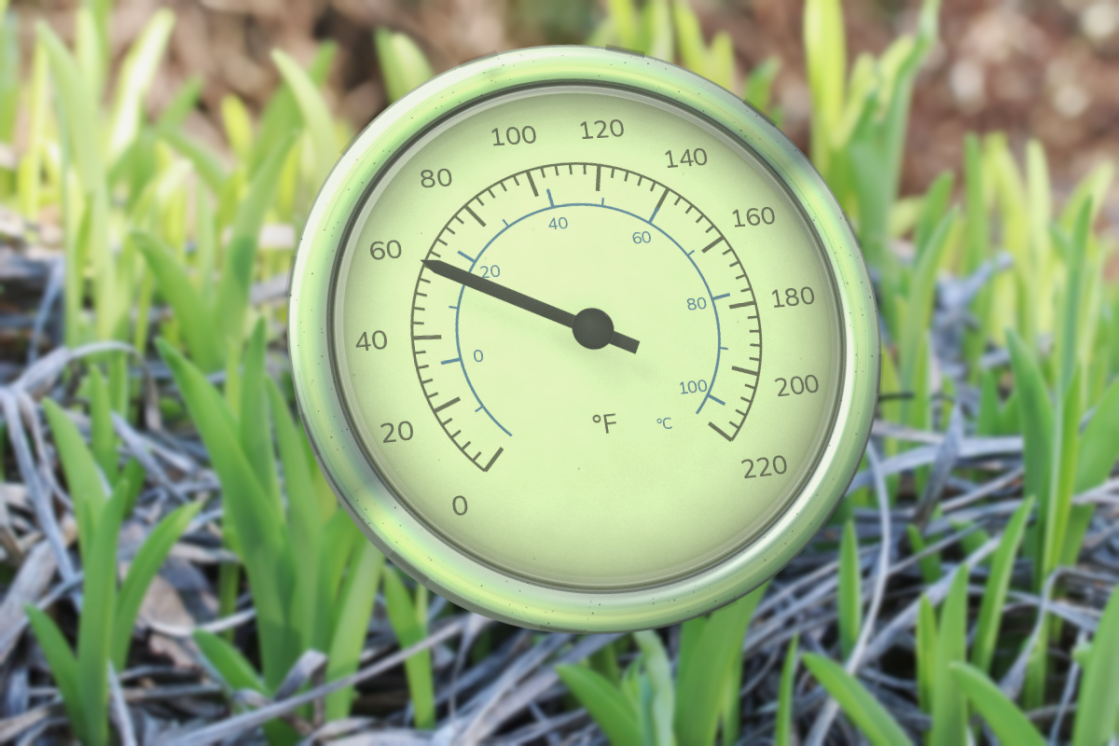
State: 60°F
